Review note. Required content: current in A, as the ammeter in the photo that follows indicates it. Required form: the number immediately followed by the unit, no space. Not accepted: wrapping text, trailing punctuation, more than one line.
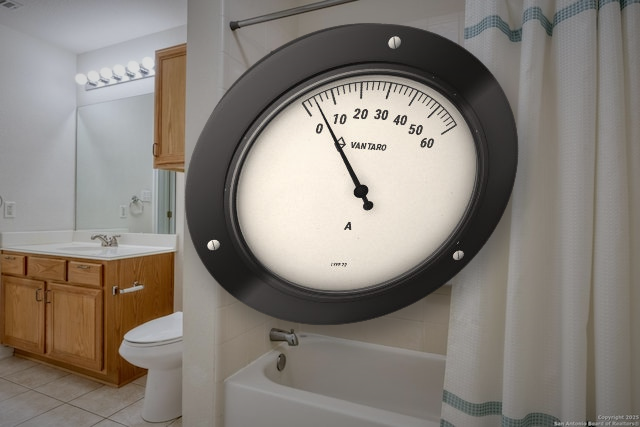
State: 4A
